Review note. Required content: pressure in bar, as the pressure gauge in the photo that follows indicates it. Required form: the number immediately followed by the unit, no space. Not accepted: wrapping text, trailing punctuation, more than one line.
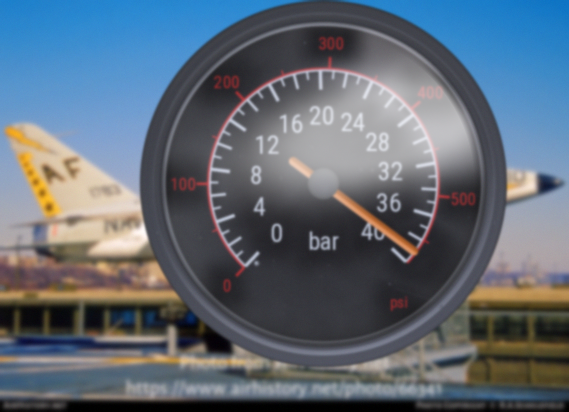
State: 39bar
